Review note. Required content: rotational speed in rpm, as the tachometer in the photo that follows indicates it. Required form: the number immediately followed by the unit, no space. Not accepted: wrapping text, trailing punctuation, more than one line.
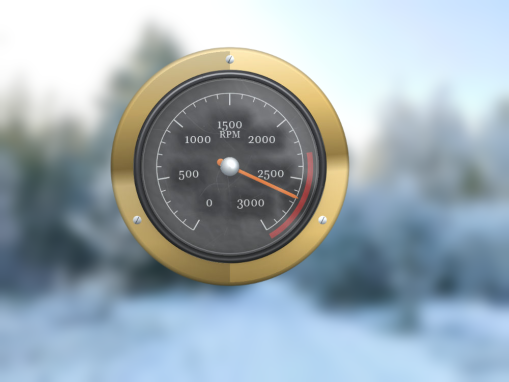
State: 2650rpm
